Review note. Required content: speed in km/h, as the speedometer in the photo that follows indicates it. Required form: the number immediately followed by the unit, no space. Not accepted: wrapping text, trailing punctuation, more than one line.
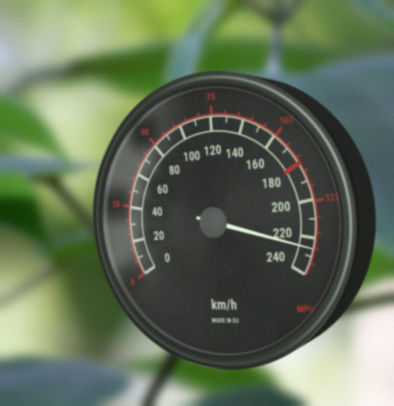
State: 225km/h
